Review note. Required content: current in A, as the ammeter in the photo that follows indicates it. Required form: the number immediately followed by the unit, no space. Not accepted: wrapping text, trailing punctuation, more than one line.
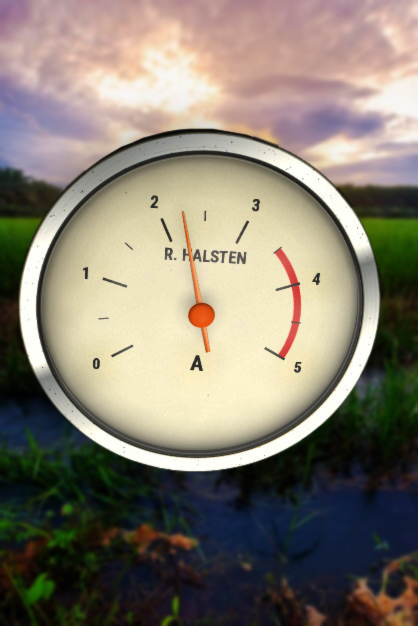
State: 2.25A
